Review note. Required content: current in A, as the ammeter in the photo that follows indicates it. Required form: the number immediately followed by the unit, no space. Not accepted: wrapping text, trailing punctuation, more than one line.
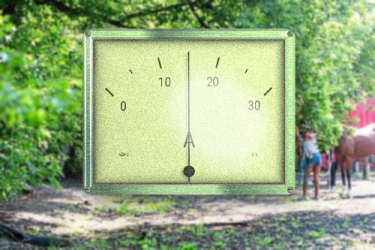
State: 15A
